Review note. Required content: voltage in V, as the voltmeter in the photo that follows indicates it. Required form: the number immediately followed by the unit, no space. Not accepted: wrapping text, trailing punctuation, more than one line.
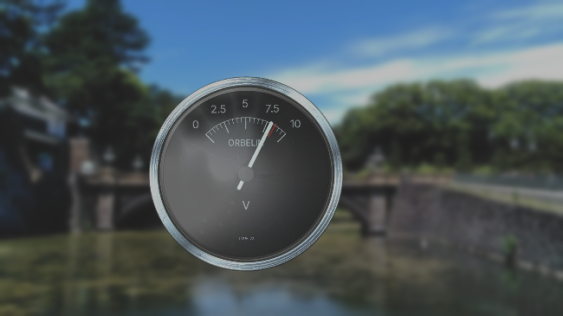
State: 8V
